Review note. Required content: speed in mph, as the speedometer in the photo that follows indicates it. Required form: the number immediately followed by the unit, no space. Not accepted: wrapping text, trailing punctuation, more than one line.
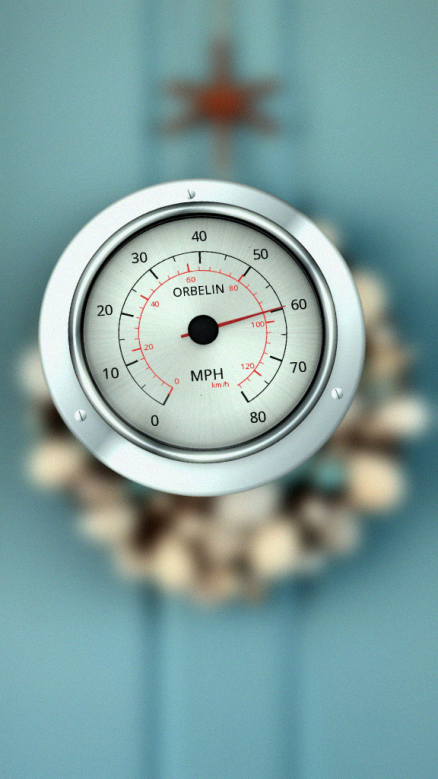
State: 60mph
